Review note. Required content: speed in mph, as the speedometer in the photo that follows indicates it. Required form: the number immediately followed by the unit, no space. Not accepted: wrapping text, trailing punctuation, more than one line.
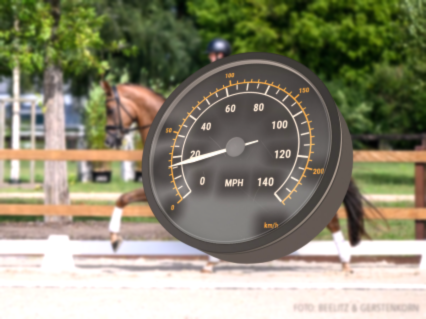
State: 15mph
